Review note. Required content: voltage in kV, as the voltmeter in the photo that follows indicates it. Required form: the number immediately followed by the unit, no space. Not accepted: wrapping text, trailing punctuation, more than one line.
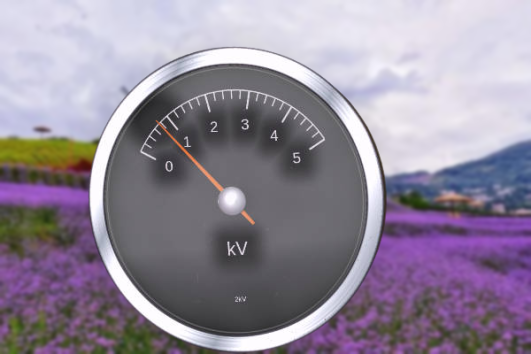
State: 0.8kV
